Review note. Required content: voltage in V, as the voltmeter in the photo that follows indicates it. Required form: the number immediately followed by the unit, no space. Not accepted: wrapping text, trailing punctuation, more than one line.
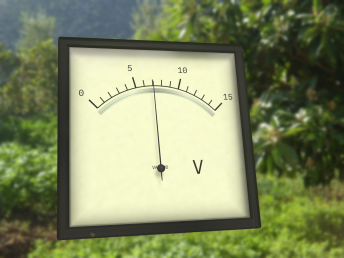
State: 7V
